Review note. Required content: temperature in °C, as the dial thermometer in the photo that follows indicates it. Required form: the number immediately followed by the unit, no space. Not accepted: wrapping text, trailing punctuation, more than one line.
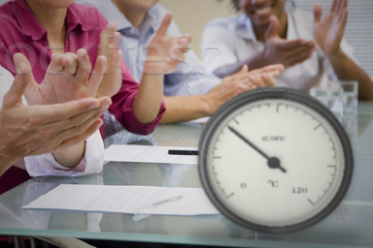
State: 36°C
